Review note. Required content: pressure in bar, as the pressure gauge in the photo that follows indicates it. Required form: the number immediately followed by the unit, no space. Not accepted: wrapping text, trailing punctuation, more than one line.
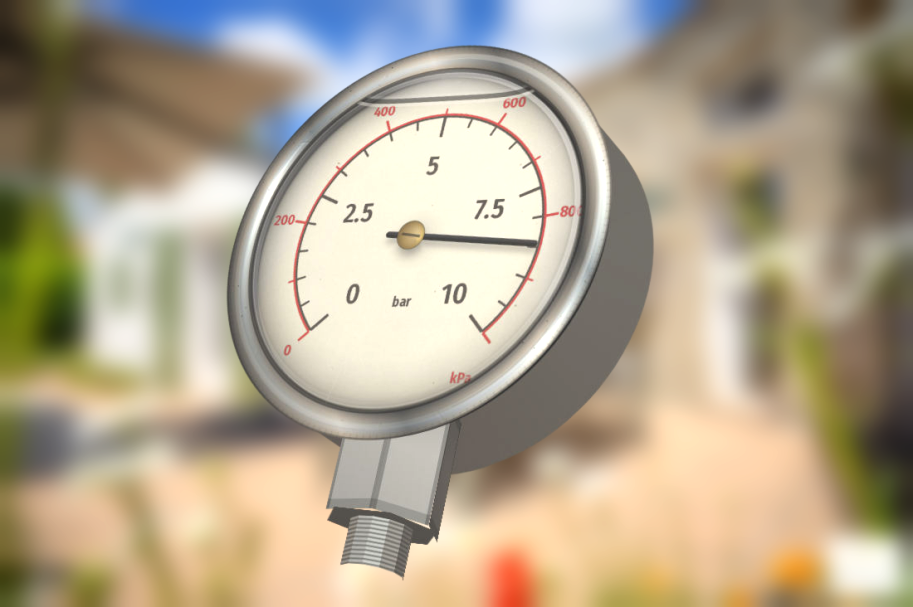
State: 8.5bar
